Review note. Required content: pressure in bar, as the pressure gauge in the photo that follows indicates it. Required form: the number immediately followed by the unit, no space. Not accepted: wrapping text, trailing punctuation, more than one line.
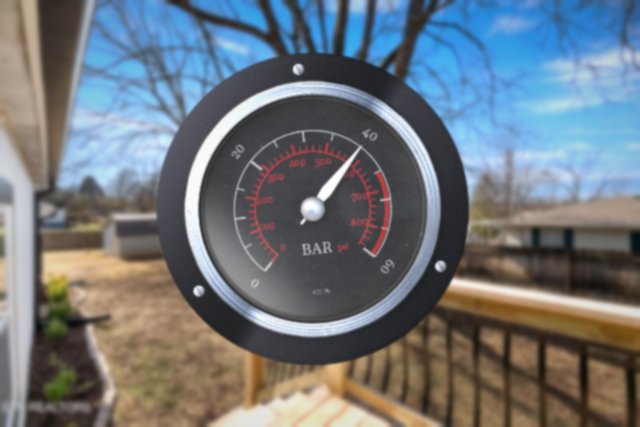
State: 40bar
